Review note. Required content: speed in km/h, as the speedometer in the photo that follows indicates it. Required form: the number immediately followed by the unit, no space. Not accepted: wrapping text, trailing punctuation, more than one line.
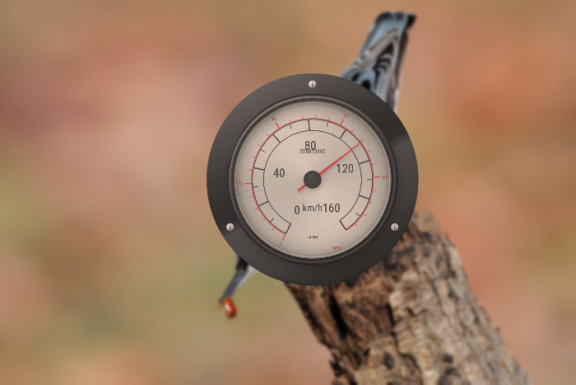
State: 110km/h
